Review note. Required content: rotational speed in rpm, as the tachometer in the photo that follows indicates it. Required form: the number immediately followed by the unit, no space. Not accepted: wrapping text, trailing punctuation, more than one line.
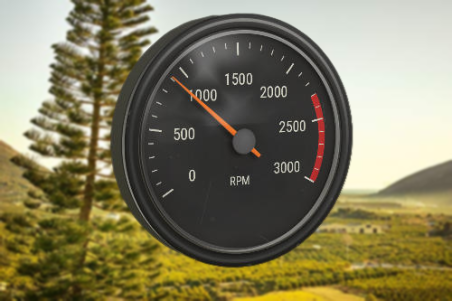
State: 900rpm
